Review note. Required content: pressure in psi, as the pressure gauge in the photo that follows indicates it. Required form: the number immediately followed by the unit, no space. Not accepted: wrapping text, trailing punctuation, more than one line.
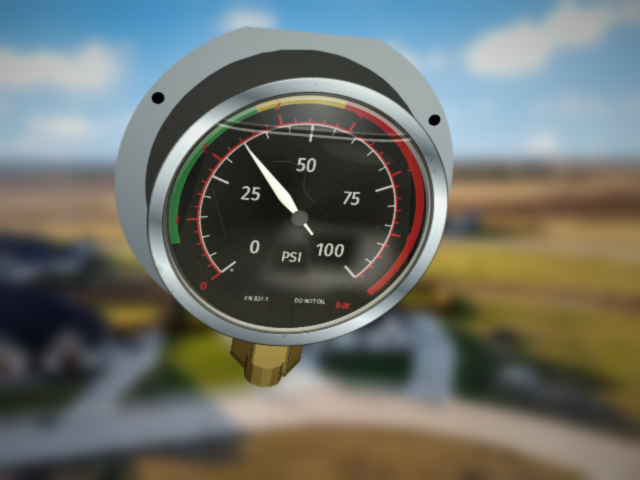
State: 35psi
